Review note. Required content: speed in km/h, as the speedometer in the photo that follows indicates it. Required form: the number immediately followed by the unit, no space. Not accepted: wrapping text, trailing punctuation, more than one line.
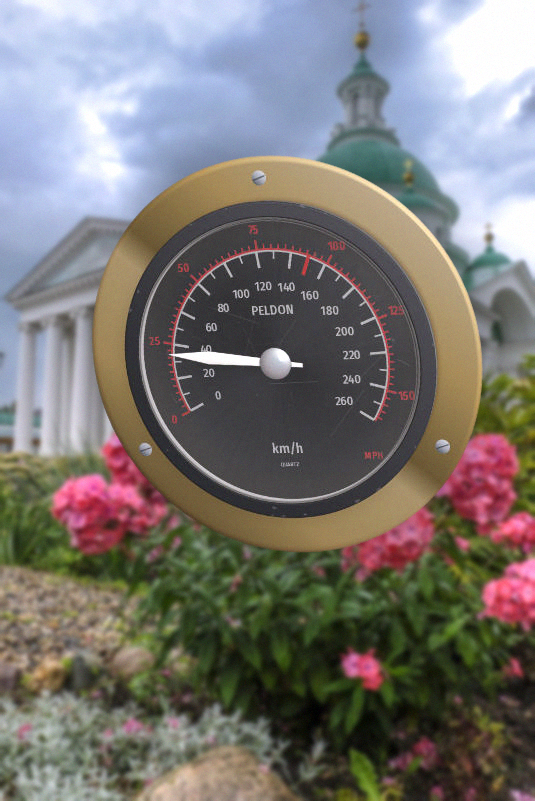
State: 35km/h
